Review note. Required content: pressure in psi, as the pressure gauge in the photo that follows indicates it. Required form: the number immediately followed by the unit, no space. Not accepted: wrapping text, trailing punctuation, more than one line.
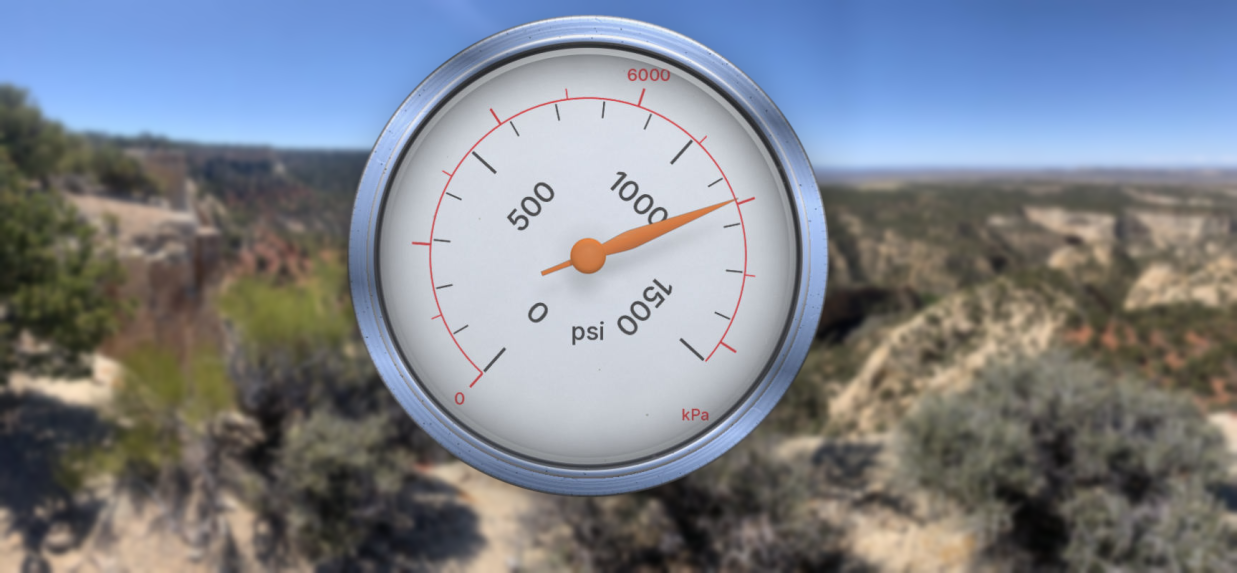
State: 1150psi
